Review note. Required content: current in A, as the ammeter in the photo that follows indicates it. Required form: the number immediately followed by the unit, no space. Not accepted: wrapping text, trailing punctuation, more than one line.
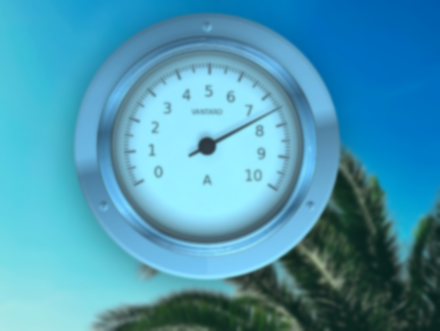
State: 7.5A
